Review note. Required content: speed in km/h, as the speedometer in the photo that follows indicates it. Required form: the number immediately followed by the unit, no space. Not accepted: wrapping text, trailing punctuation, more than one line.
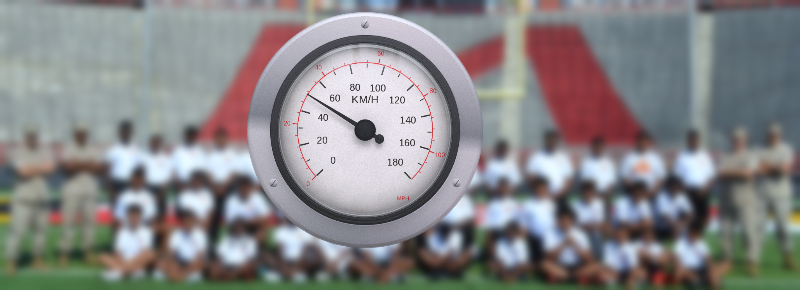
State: 50km/h
